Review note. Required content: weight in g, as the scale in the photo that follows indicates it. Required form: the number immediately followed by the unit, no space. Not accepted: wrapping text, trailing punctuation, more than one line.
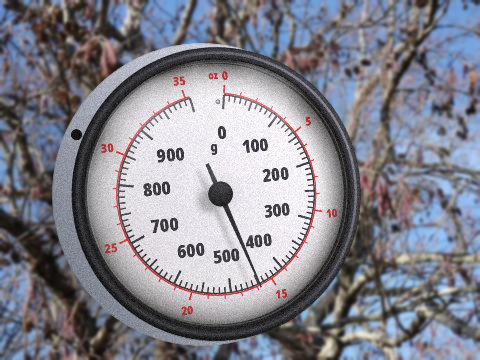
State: 450g
